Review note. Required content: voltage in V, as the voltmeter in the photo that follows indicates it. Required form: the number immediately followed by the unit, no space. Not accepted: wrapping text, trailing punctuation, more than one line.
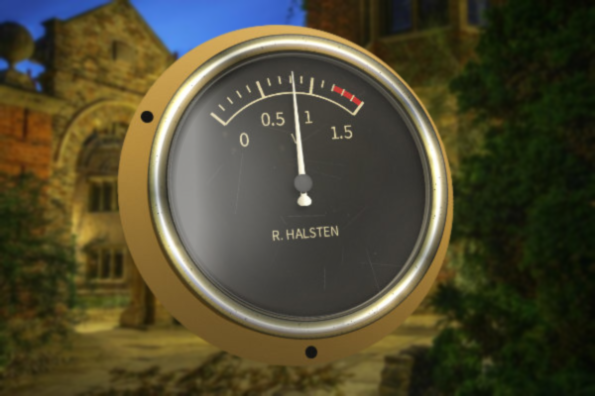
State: 0.8V
